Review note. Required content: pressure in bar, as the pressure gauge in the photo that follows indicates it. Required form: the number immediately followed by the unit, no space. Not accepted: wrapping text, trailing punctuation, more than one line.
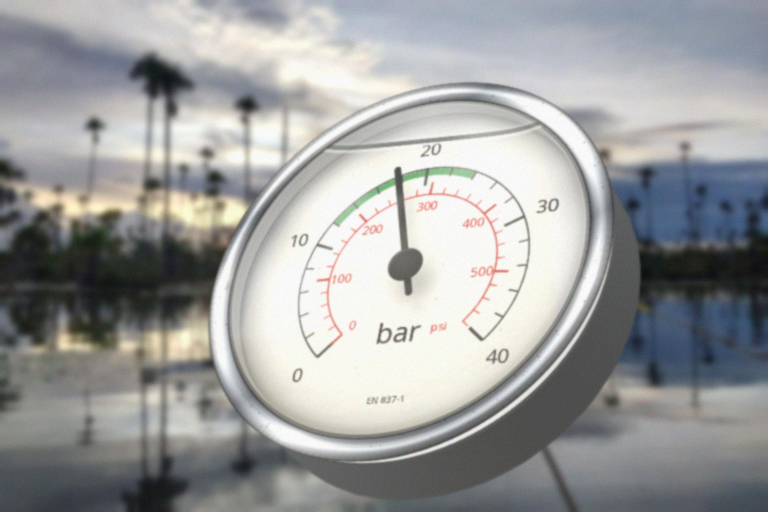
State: 18bar
